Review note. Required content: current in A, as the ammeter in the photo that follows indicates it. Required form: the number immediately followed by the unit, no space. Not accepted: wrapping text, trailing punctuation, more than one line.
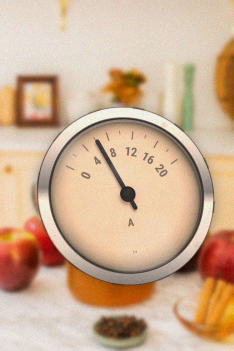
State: 6A
